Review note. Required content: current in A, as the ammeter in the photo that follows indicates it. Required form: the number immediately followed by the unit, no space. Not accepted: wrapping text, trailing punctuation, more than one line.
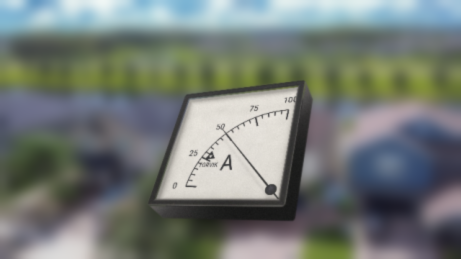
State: 50A
